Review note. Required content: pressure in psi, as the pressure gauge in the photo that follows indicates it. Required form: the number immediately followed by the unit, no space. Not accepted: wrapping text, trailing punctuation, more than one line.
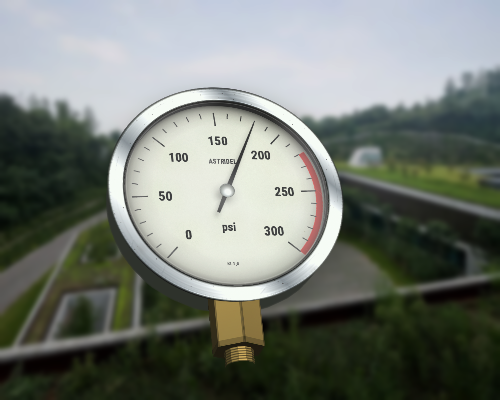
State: 180psi
